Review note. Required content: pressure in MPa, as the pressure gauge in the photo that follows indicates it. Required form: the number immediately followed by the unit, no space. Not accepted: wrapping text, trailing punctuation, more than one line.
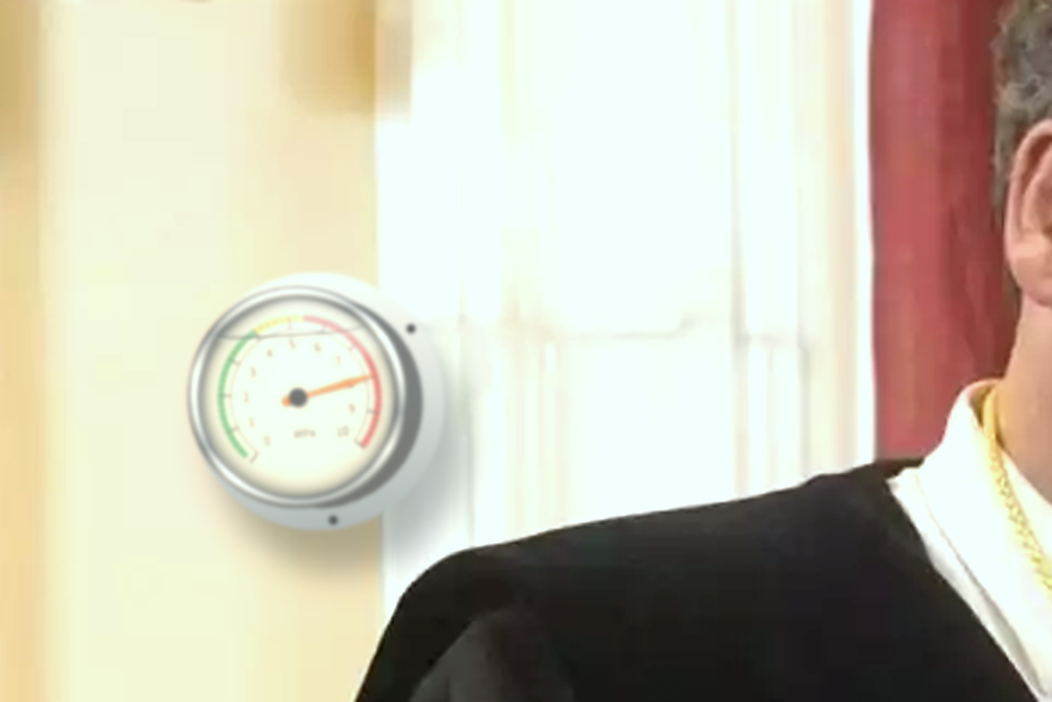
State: 8MPa
